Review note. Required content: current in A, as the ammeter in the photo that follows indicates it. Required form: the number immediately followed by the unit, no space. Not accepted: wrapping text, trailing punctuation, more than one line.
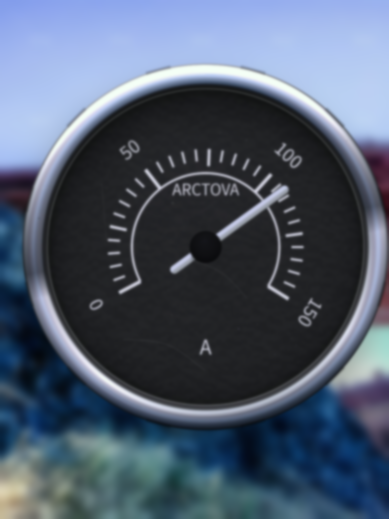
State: 107.5A
